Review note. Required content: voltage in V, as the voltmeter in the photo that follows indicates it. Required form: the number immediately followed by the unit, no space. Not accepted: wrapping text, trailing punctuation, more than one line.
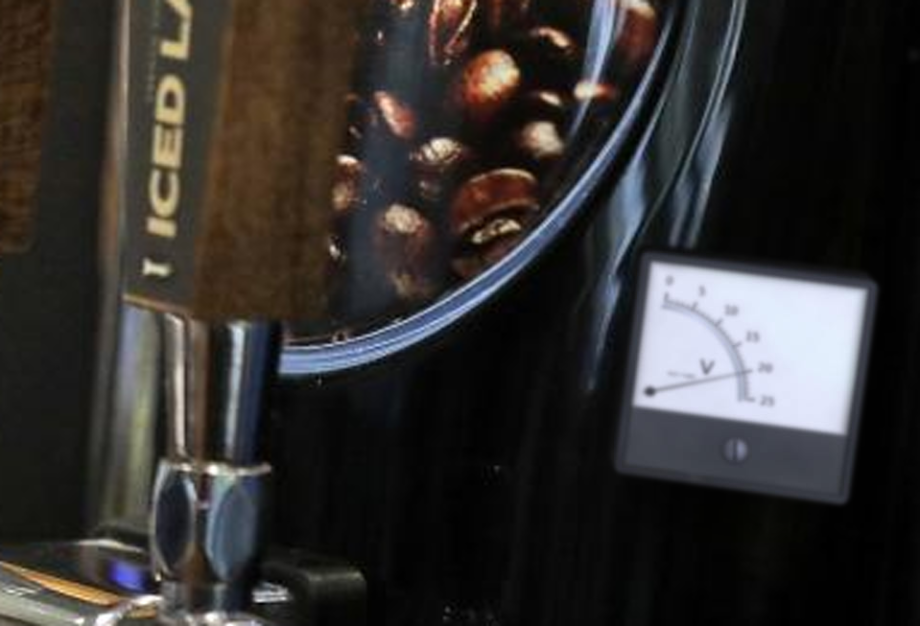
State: 20V
